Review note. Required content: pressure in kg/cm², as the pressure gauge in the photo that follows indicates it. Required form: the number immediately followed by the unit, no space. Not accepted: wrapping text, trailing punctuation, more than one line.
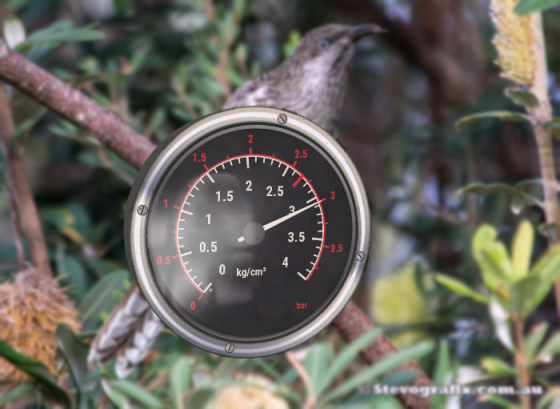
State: 3.05kg/cm²
